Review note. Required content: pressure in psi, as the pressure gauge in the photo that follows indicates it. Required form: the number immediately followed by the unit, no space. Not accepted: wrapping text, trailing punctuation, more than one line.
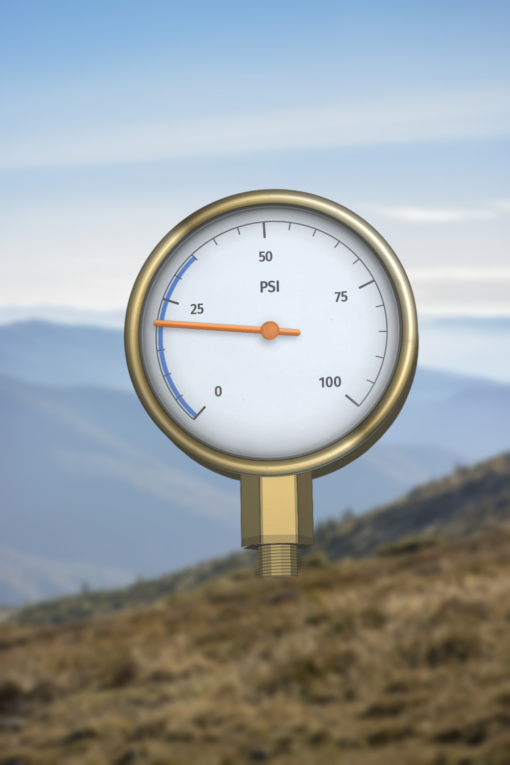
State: 20psi
